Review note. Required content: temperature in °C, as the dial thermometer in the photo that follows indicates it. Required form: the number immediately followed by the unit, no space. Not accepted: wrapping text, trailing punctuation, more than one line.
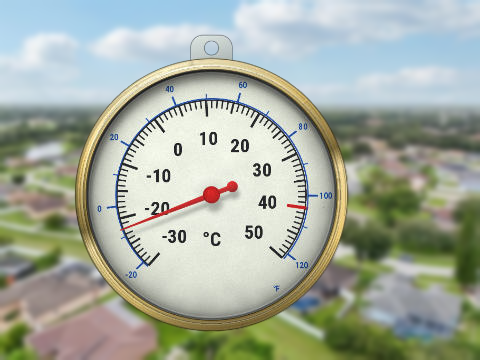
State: -22°C
